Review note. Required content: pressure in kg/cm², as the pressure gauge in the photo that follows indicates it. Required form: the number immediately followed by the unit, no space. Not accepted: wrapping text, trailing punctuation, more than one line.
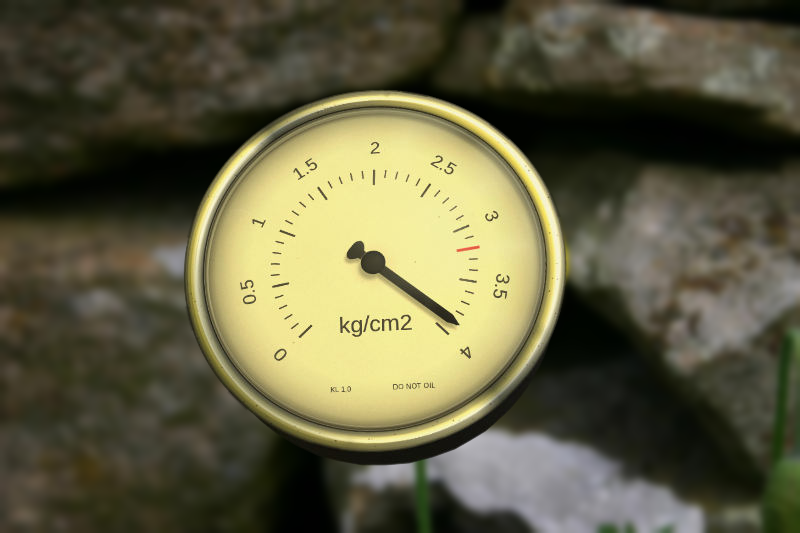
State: 3.9kg/cm²
